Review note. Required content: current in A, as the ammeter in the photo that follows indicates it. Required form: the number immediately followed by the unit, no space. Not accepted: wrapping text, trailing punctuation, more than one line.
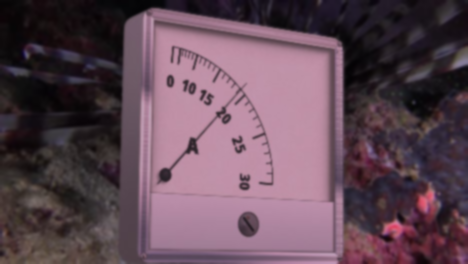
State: 19A
